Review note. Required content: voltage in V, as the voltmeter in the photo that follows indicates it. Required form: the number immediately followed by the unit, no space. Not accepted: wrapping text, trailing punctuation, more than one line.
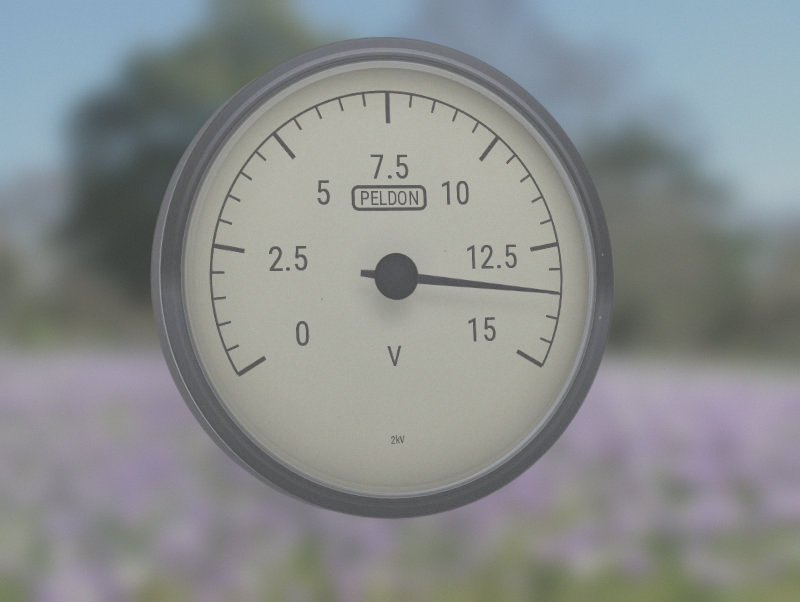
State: 13.5V
